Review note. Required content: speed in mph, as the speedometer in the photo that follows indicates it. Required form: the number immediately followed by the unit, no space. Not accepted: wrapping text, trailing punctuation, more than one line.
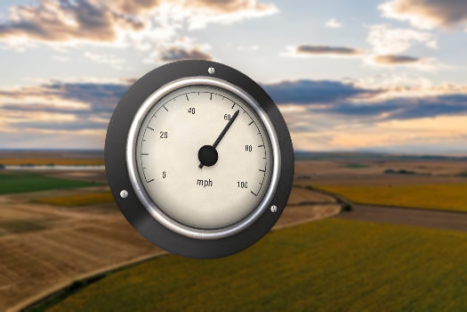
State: 62.5mph
